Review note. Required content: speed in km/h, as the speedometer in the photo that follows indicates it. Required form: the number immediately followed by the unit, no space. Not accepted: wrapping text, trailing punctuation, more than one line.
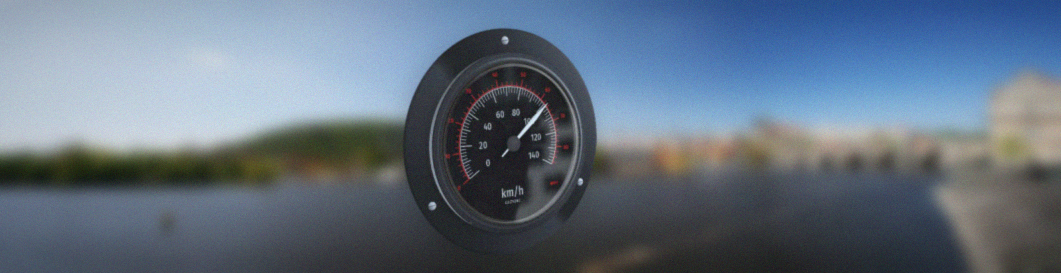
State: 100km/h
